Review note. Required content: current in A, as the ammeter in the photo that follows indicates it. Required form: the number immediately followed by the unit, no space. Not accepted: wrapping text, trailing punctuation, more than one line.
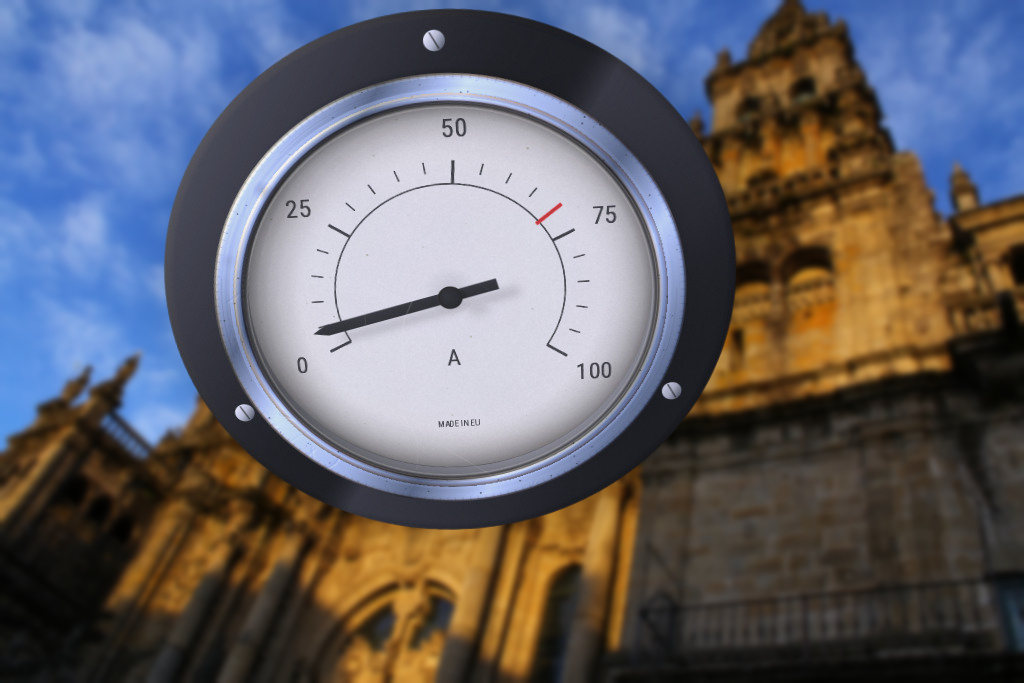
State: 5A
